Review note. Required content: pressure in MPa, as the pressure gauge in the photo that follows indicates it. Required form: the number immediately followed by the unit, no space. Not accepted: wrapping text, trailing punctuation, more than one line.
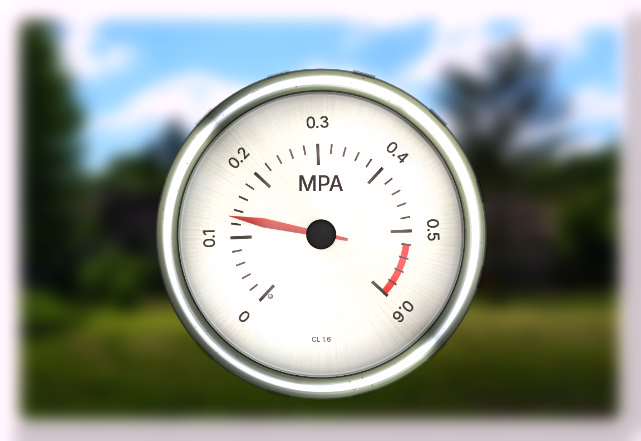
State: 0.13MPa
